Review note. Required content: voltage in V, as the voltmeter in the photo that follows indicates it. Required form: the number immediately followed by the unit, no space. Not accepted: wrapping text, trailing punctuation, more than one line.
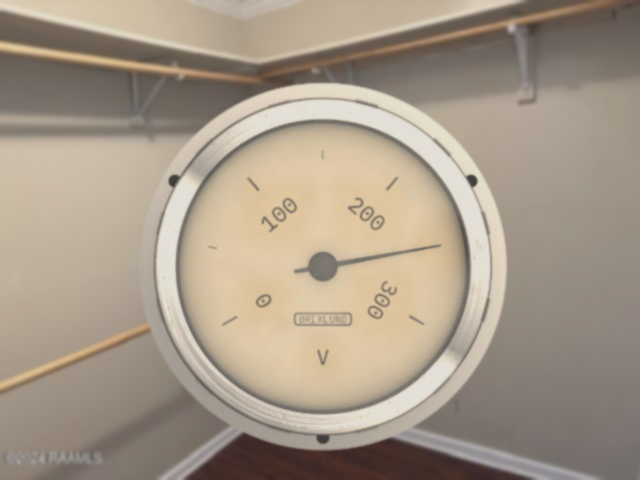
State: 250V
